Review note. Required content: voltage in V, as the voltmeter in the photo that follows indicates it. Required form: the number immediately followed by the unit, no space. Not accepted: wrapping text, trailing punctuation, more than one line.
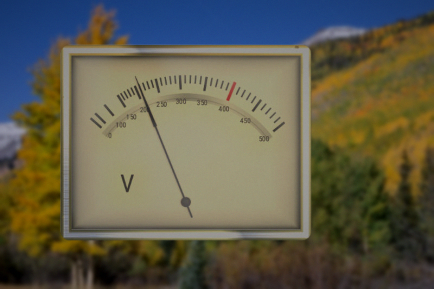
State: 210V
